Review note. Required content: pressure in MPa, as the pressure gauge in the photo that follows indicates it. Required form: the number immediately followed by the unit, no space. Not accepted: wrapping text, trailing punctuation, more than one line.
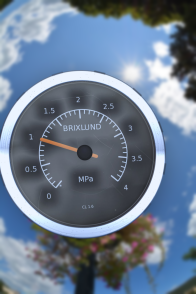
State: 1MPa
